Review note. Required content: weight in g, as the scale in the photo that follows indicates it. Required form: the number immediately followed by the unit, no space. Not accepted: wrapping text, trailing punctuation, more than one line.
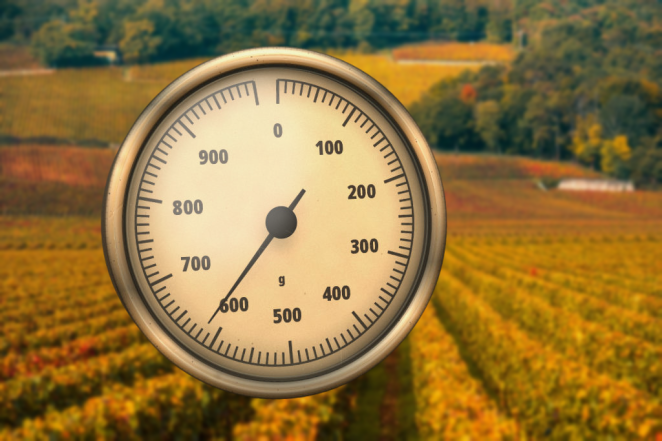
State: 620g
